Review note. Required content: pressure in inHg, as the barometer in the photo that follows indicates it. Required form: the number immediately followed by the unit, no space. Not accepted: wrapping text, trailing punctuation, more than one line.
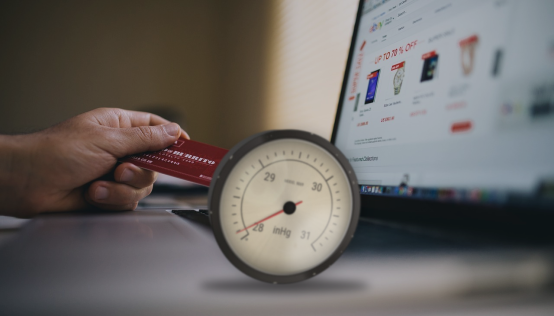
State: 28.1inHg
